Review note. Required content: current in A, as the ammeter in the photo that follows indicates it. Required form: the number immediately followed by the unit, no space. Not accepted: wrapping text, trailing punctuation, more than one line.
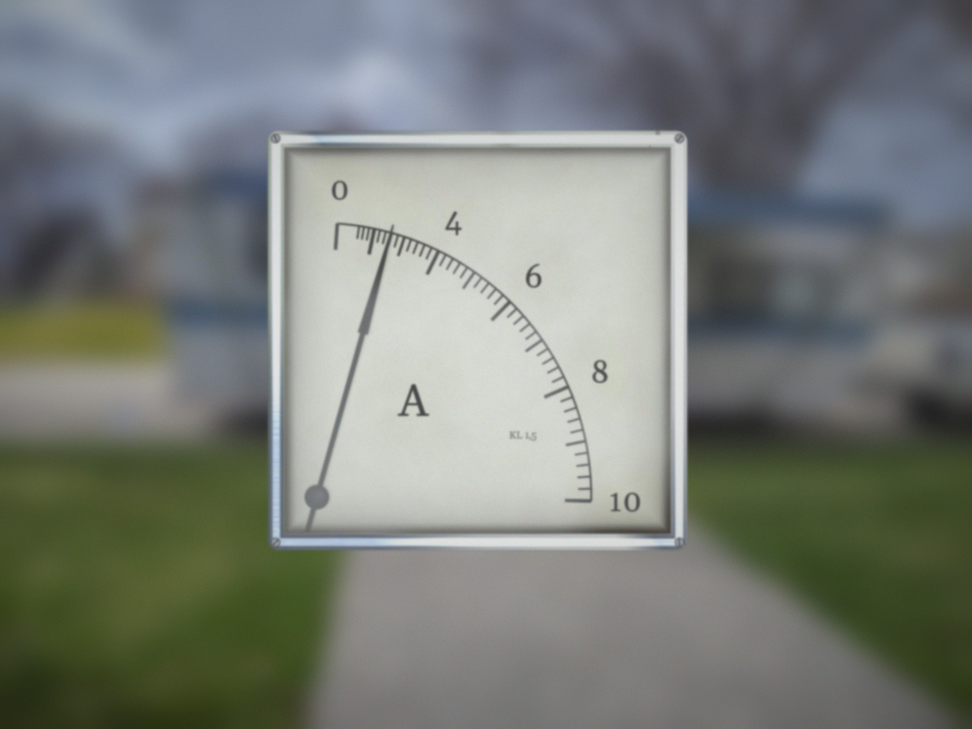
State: 2.6A
